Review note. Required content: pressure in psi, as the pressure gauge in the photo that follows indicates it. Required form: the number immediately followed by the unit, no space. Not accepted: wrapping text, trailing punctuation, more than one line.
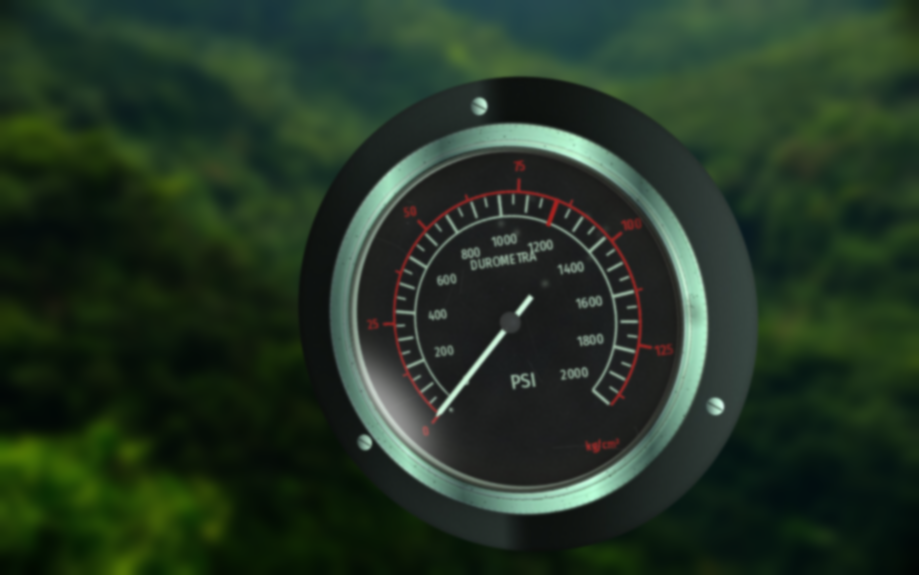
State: 0psi
